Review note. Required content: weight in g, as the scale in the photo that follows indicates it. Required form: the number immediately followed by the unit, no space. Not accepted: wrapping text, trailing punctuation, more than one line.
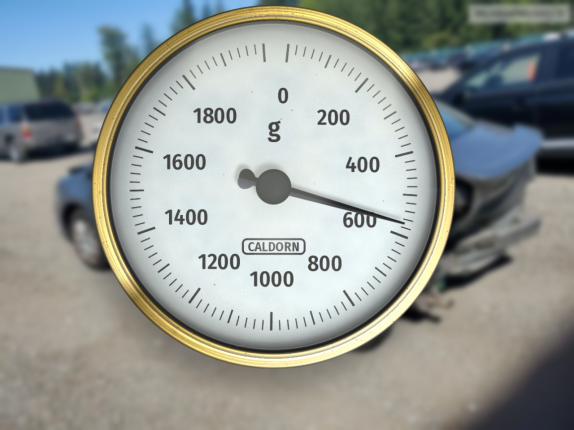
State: 570g
